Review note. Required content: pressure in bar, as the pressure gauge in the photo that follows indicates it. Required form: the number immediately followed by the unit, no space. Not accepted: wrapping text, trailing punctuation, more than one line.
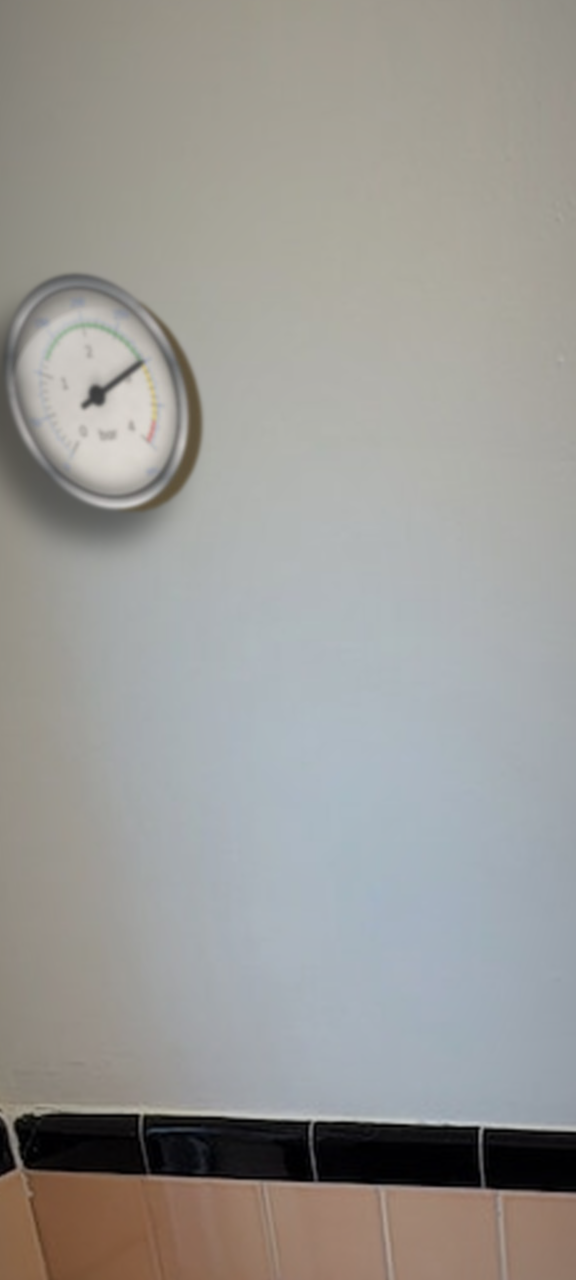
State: 3bar
